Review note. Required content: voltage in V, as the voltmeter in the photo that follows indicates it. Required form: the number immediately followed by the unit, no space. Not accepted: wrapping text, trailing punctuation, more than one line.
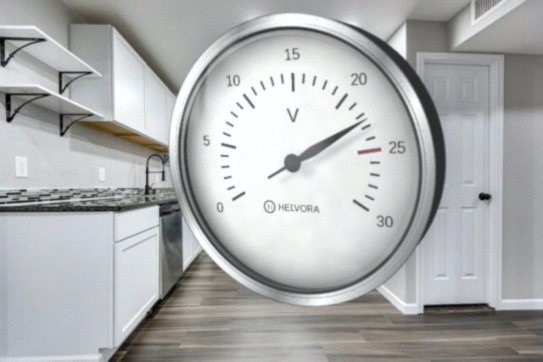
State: 22.5V
